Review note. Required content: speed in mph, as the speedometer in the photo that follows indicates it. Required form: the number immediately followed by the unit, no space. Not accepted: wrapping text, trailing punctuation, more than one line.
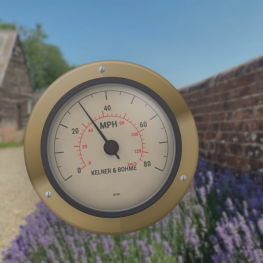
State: 30mph
